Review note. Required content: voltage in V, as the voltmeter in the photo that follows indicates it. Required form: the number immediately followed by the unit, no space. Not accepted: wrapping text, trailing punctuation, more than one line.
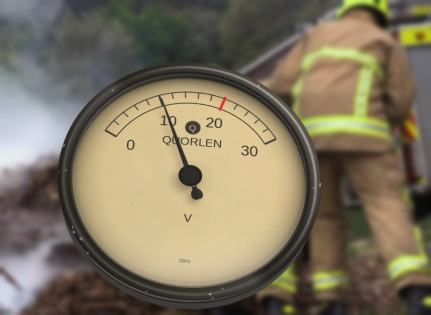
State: 10V
